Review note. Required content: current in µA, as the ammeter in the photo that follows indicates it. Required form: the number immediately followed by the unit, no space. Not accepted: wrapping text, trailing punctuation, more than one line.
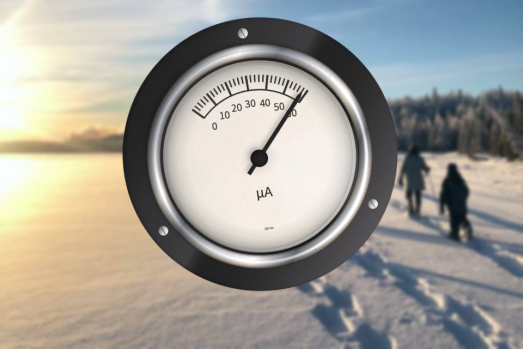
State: 58µA
